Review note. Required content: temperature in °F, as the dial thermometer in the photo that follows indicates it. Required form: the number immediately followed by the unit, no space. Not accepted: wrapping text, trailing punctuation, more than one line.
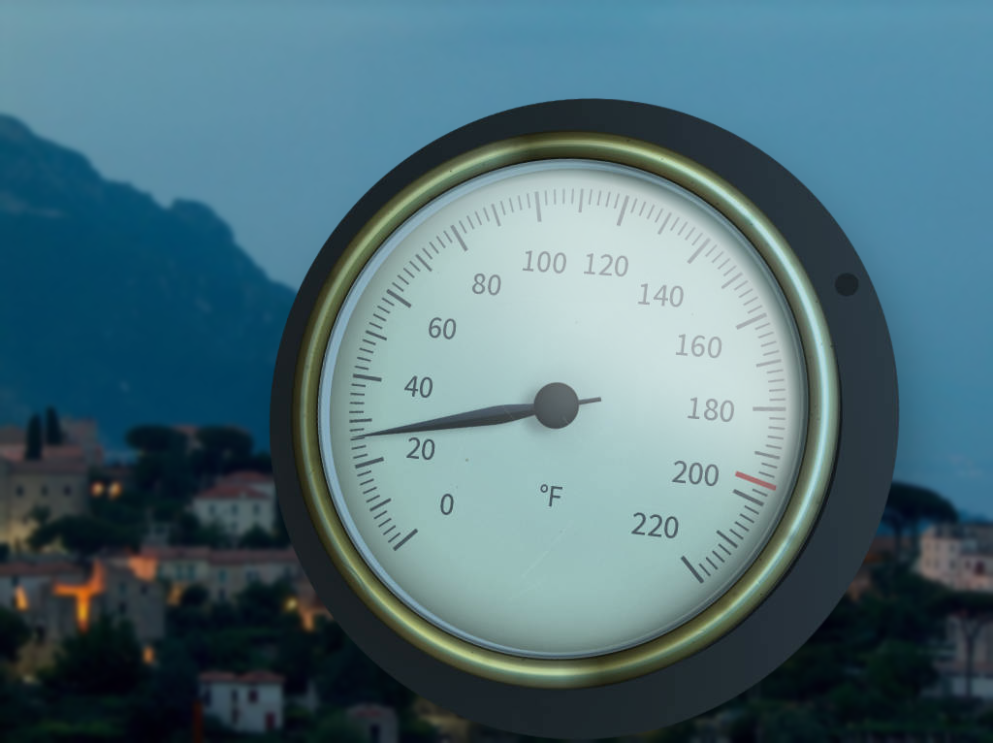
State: 26°F
